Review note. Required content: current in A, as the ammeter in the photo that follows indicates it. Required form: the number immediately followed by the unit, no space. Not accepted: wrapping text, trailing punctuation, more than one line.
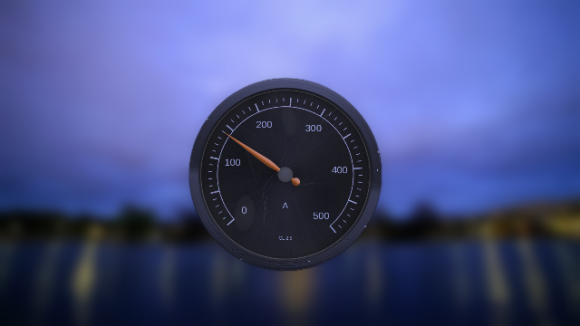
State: 140A
